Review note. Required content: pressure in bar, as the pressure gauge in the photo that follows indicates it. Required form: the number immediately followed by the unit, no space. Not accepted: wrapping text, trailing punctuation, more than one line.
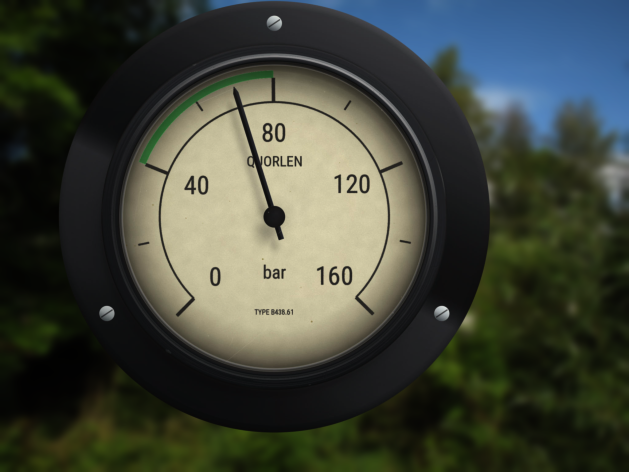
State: 70bar
